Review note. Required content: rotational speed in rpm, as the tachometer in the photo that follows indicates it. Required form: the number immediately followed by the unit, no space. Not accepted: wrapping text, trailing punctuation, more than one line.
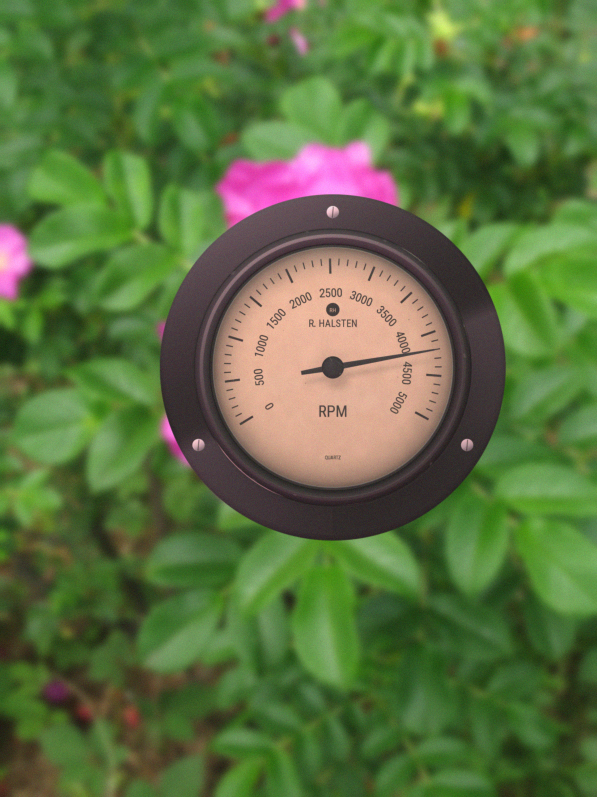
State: 4200rpm
